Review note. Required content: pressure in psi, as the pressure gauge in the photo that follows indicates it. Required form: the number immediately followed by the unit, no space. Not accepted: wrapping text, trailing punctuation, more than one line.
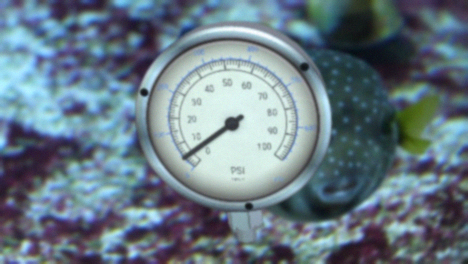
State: 5psi
